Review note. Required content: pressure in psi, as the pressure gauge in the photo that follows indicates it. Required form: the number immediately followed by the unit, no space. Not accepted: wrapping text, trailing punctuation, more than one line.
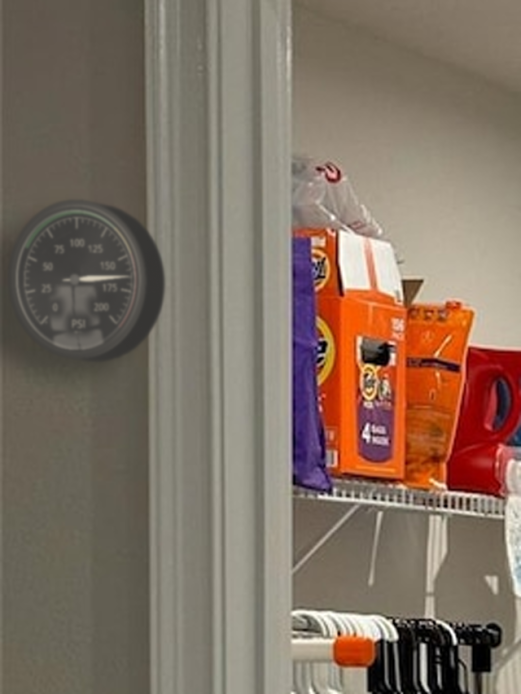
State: 165psi
